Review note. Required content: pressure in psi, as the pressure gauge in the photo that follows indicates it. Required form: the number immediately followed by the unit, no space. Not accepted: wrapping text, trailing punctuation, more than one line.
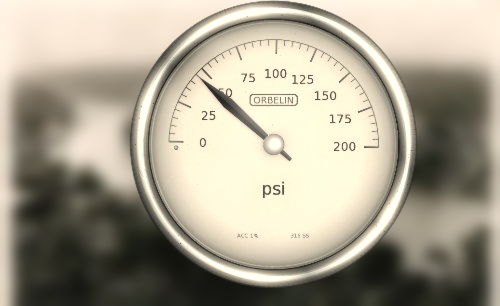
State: 45psi
